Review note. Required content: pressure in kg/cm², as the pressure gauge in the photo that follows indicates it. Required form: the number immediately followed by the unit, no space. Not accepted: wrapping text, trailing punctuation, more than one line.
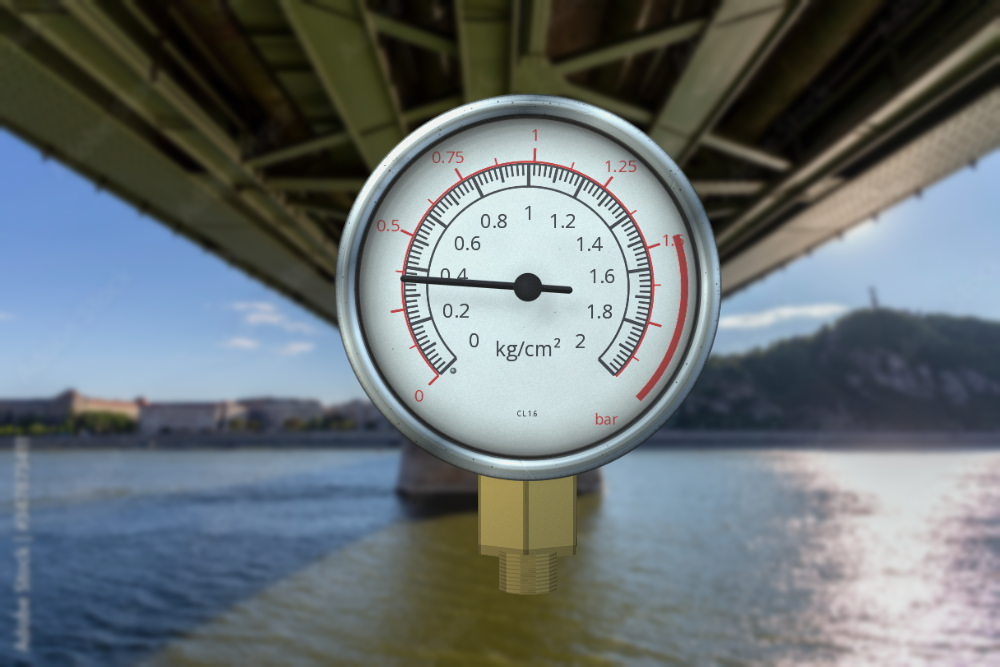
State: 0.36kg/cm²
